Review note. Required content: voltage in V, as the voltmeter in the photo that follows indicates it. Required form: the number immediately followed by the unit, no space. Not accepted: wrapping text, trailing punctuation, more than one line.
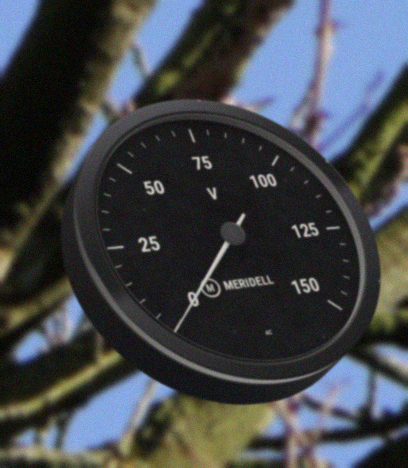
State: 0V
